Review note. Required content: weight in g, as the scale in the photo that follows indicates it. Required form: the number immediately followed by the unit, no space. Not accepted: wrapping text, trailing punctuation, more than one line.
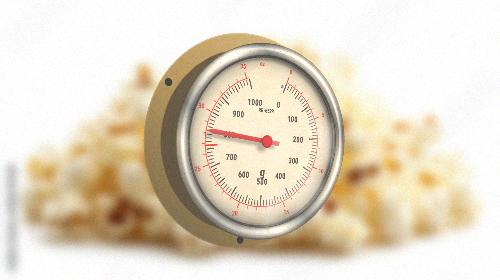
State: 800g
